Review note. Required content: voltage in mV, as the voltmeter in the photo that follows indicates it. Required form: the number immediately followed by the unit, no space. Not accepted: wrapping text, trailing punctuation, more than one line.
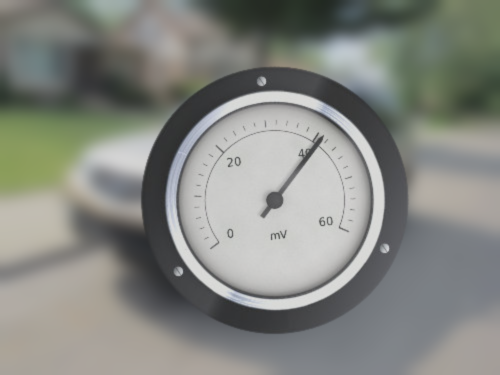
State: 41mV
